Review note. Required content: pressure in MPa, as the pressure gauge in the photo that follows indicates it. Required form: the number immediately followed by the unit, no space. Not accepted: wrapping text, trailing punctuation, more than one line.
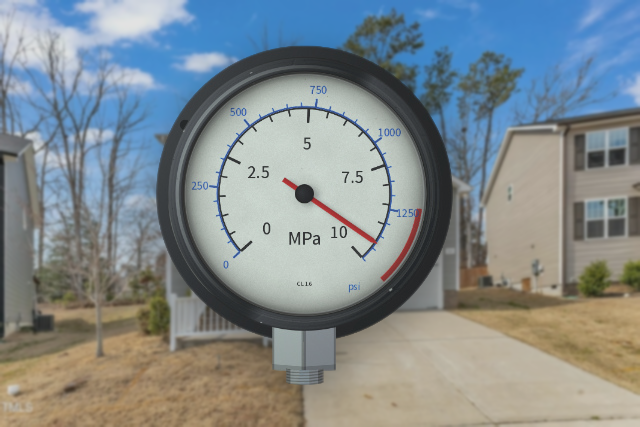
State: 9.5MPa
